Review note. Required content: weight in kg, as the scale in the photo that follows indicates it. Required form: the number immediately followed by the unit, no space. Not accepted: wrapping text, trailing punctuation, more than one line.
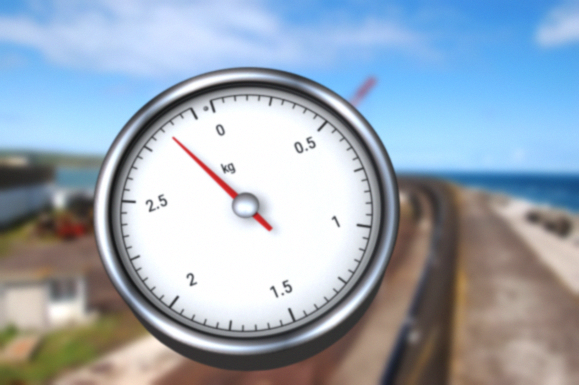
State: 2.85kg
